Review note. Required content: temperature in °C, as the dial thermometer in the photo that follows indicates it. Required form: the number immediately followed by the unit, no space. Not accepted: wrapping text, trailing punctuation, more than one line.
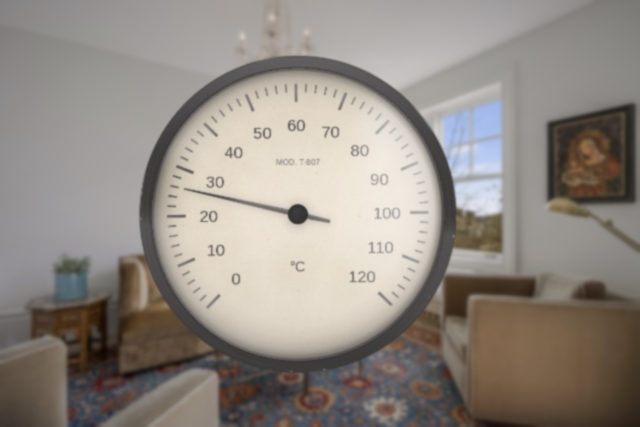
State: 26°C
